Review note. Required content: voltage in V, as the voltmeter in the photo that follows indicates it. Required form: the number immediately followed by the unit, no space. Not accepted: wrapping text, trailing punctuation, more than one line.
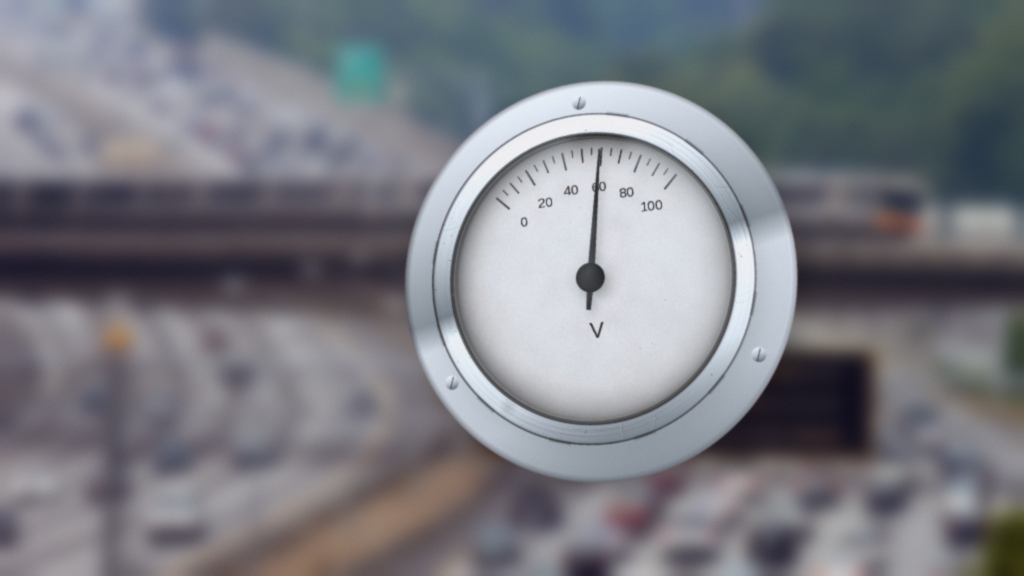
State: 60V
